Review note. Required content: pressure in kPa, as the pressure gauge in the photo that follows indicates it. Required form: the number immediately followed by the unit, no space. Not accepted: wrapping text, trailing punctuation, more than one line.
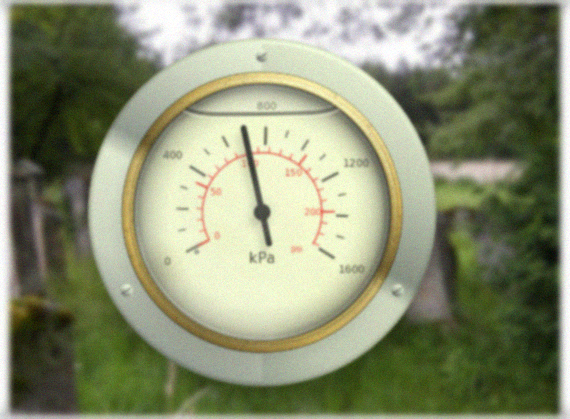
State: 700kPa
